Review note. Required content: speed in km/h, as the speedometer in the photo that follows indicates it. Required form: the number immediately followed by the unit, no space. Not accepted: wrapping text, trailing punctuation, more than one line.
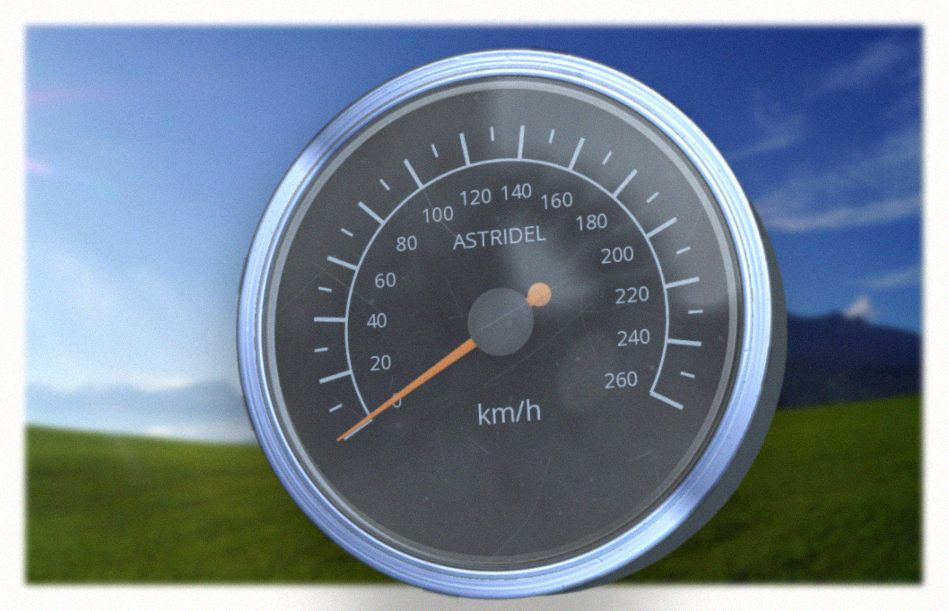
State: 0km/h
